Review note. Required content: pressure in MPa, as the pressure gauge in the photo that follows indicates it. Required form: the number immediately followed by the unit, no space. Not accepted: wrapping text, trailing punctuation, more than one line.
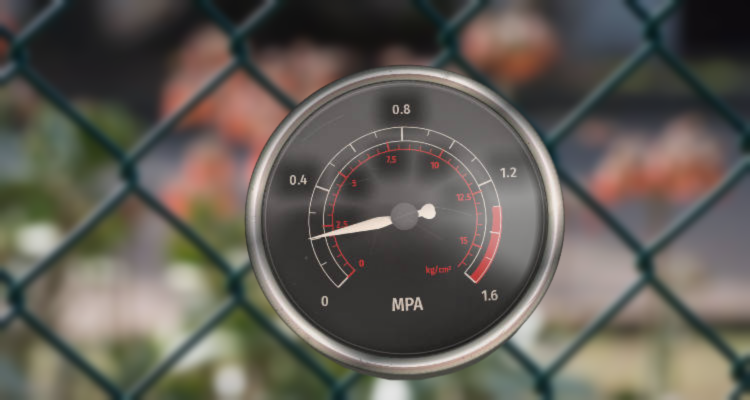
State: 0.2MPa
